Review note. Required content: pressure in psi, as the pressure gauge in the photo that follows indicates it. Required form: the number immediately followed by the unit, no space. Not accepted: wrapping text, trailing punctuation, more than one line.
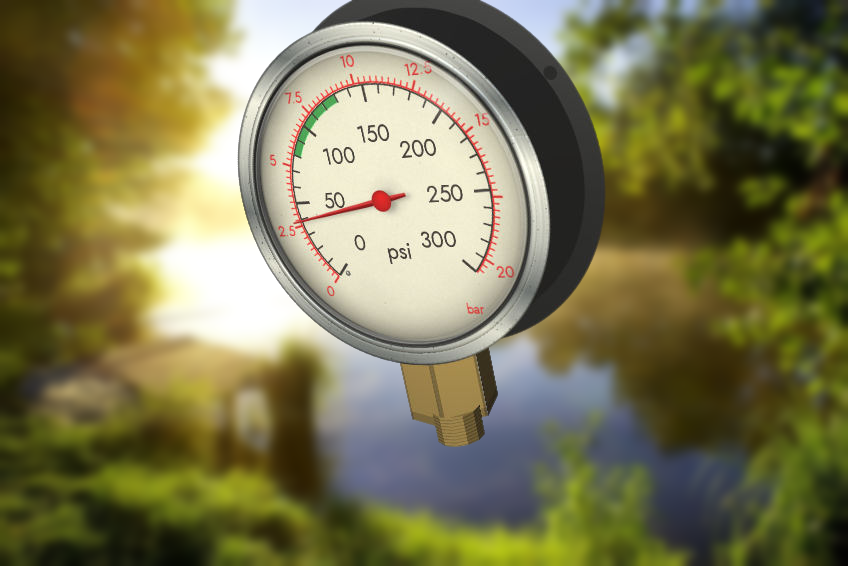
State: 40psi
